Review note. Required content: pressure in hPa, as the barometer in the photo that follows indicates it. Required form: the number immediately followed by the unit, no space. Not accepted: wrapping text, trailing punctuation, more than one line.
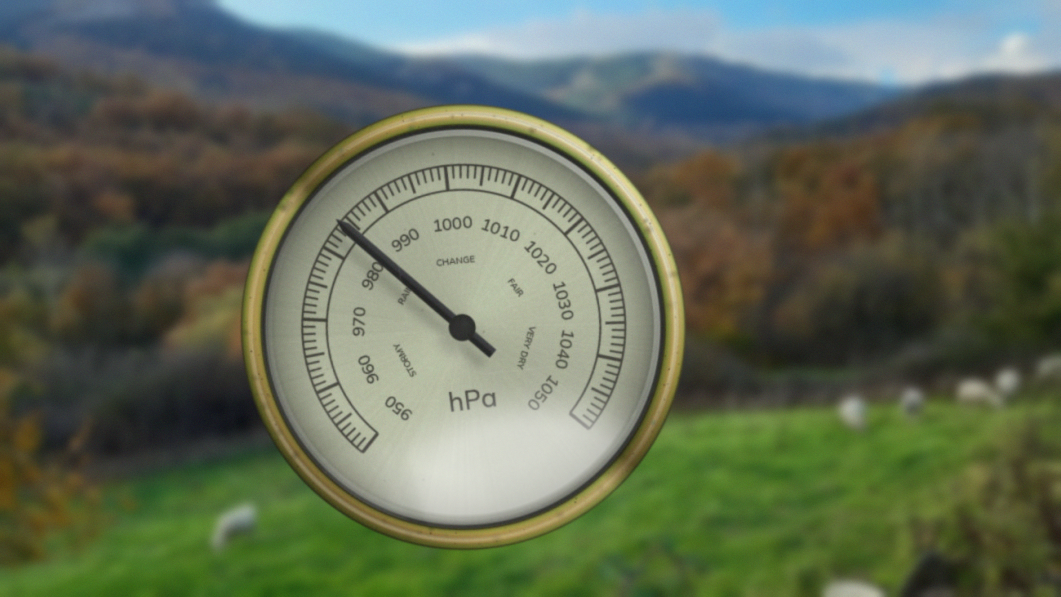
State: 984hPa
